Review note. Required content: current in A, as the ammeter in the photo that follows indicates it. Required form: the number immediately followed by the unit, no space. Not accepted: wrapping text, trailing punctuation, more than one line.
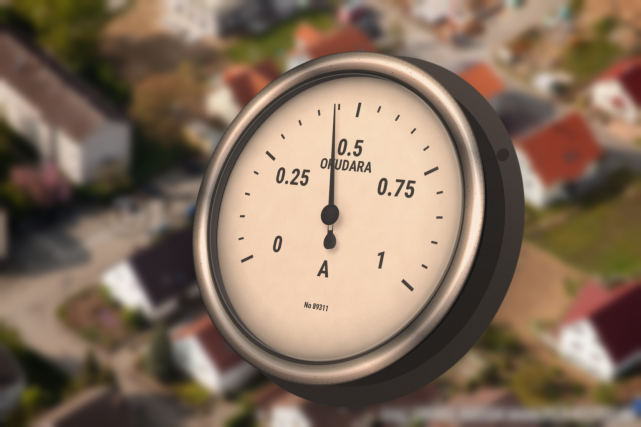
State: 0.45A
